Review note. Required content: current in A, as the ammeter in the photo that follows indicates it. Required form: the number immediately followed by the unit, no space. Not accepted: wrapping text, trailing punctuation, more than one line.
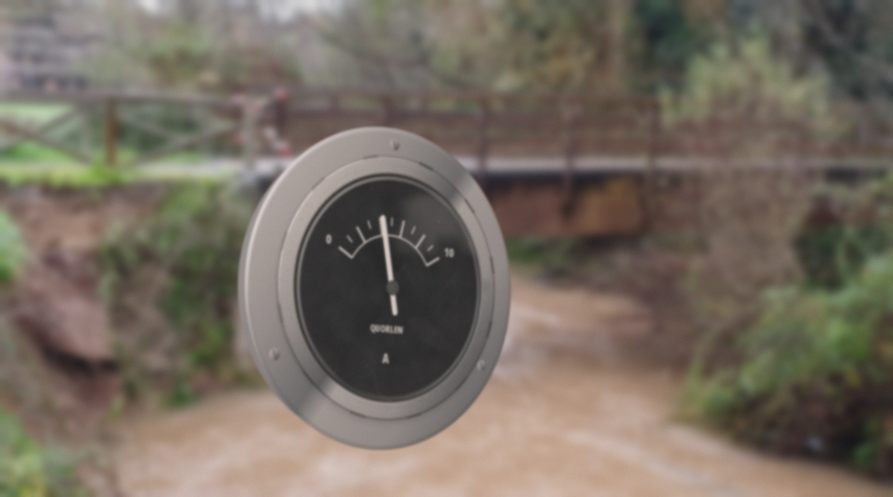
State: 4A
